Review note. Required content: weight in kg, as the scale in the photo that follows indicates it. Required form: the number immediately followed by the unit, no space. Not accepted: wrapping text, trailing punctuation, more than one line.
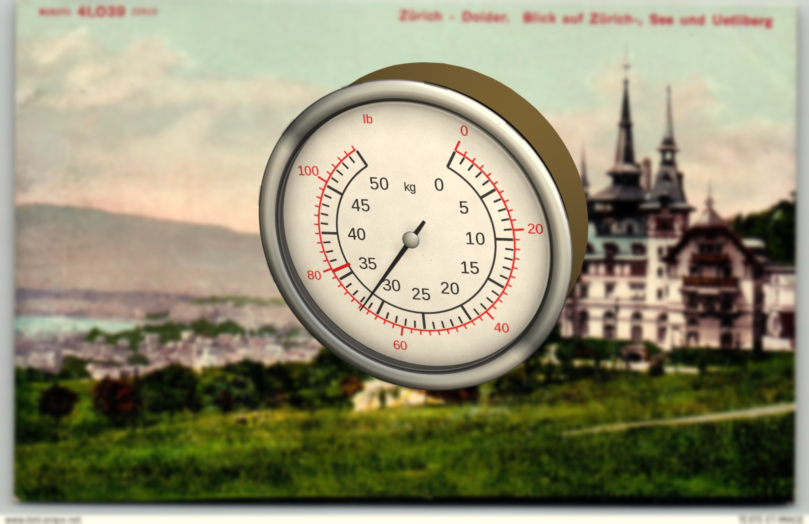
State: 31.5kg
